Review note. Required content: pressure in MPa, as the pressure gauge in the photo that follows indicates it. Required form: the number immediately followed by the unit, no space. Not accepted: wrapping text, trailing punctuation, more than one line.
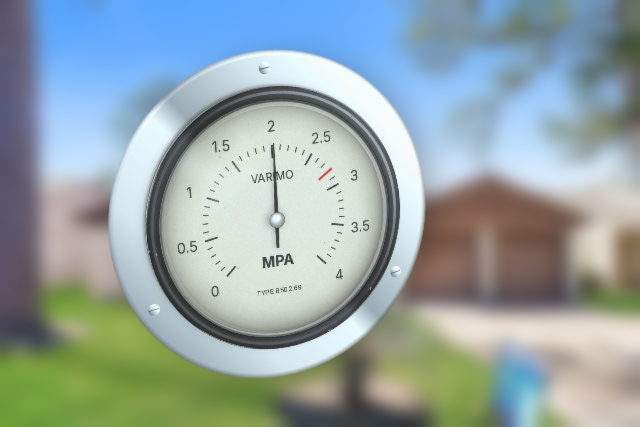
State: 2MPa
